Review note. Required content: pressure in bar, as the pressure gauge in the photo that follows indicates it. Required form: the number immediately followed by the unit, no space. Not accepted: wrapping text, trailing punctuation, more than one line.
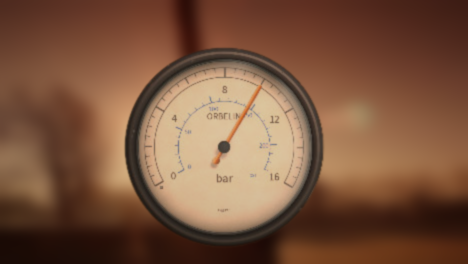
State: 10bar
